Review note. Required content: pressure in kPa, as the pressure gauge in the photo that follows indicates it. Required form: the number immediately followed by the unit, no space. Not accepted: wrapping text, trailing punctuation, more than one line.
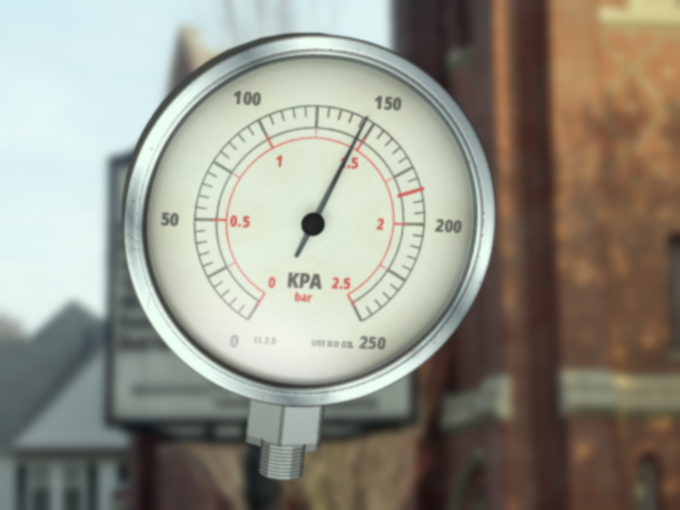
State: 145kPa
